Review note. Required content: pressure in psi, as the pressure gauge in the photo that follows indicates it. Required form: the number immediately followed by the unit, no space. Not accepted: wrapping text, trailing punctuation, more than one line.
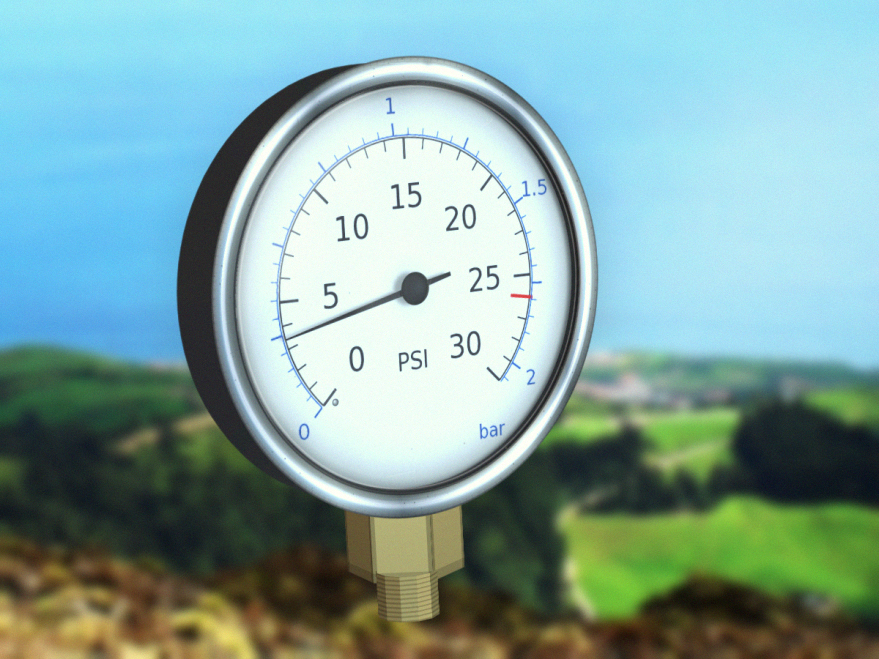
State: 3.5psi
